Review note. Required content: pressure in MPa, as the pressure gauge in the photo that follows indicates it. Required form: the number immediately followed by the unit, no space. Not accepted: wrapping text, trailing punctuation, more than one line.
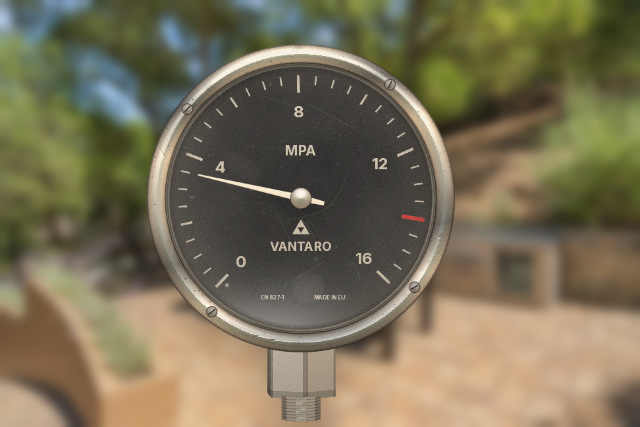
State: 3.5MPa
